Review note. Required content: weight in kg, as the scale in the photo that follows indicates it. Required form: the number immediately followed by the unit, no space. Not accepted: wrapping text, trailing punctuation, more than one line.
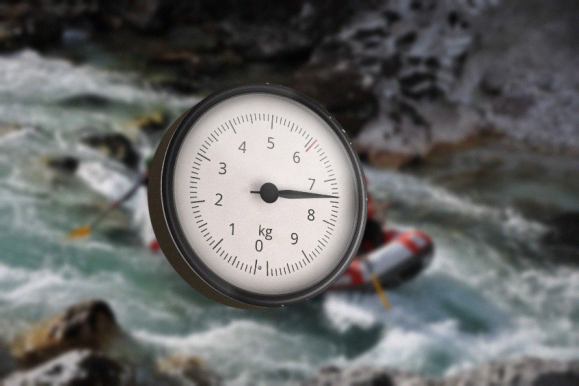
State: 7.4kg
